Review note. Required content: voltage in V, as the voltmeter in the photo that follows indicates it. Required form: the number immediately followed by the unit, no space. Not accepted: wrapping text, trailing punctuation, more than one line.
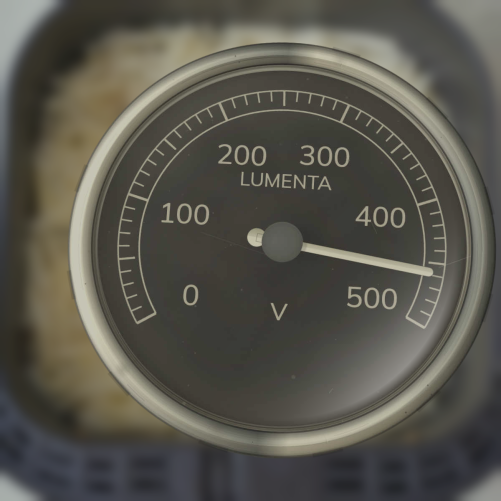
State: 460V
